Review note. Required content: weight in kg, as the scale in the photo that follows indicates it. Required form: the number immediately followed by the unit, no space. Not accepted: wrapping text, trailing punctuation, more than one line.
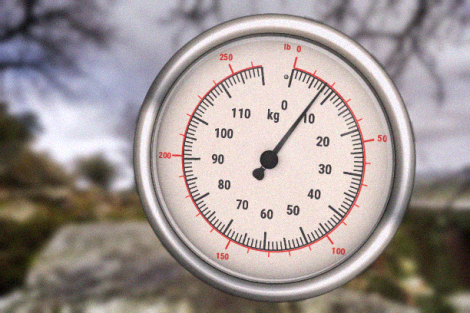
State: 8kg
